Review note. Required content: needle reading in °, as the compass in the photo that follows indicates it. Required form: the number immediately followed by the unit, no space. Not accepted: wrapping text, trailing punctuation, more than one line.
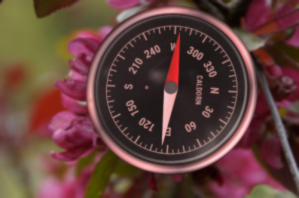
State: 275°
